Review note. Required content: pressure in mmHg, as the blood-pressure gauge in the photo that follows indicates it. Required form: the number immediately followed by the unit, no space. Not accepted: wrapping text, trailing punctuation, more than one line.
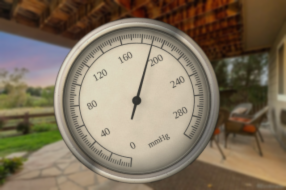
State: 190mmHg
